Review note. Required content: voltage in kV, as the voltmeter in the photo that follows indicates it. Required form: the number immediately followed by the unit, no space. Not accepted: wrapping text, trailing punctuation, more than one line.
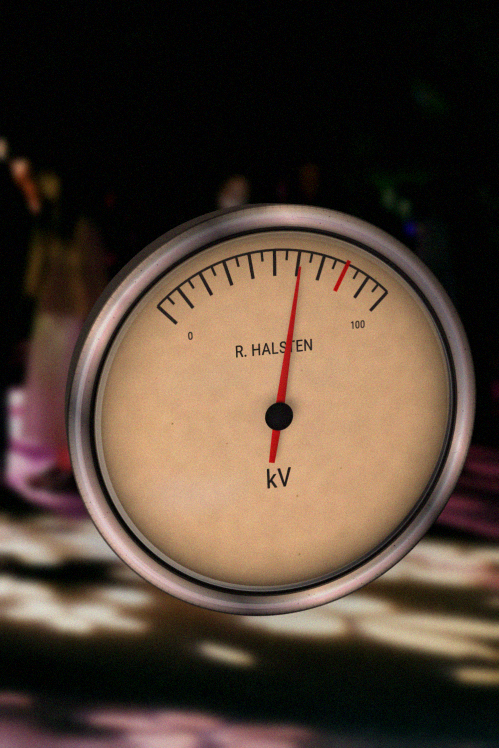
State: 60kV
